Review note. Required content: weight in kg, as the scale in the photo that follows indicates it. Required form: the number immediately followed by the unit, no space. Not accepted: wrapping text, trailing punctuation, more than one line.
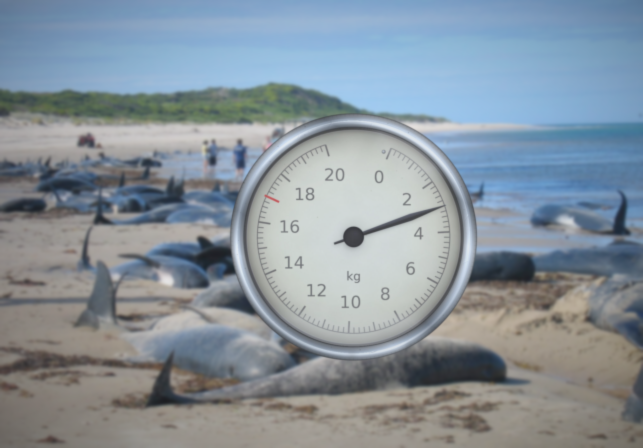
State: 3kg
